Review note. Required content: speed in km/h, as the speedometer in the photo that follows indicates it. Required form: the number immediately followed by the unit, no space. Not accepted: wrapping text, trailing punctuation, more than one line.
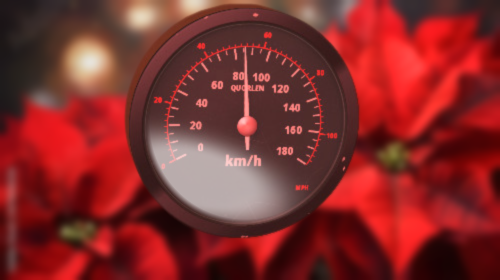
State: 85km/h
